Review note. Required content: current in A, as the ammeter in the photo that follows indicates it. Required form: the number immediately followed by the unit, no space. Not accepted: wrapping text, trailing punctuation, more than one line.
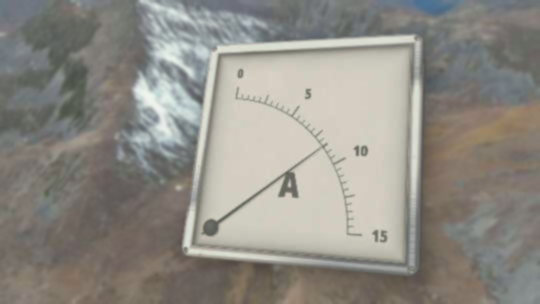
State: 8.5A
